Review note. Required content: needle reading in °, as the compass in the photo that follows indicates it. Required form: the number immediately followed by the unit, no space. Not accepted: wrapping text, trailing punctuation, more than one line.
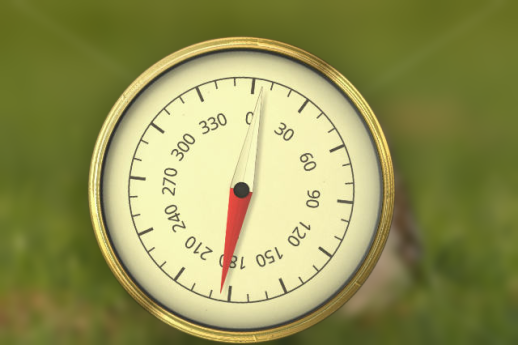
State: 185°
